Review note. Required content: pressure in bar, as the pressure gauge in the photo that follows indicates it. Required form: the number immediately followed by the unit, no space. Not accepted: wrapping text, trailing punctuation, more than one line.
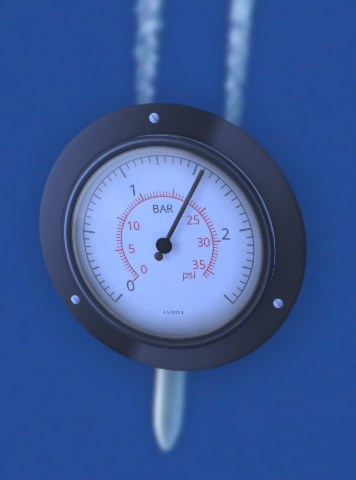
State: 1.55bar
